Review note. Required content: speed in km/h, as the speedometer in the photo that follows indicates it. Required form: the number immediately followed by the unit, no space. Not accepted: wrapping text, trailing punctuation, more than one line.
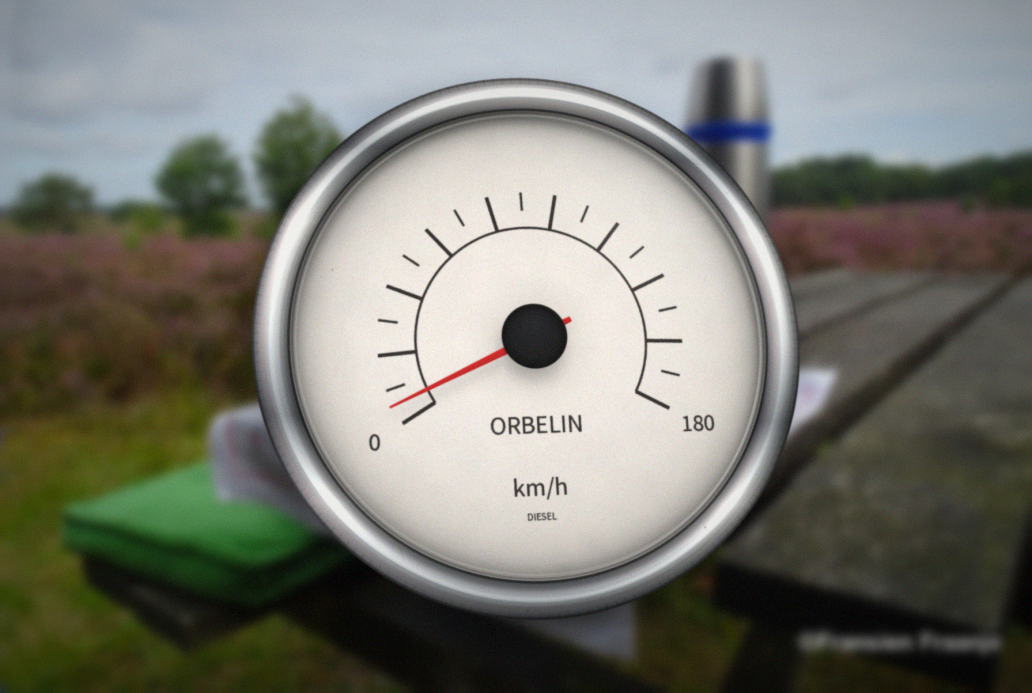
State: 5km/h
